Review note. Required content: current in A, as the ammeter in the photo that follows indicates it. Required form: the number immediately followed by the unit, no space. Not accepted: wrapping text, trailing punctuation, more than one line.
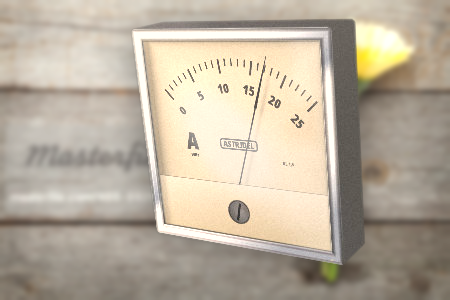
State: 17A
